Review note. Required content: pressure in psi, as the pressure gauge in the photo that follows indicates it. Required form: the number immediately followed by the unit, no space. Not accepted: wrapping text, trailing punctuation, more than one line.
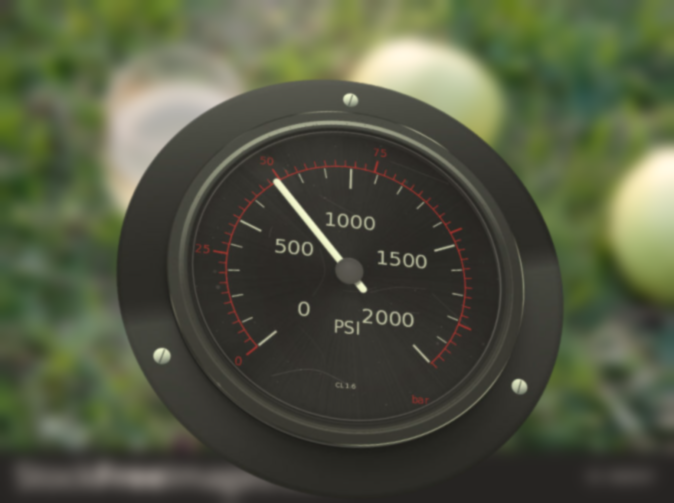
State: 700psi
